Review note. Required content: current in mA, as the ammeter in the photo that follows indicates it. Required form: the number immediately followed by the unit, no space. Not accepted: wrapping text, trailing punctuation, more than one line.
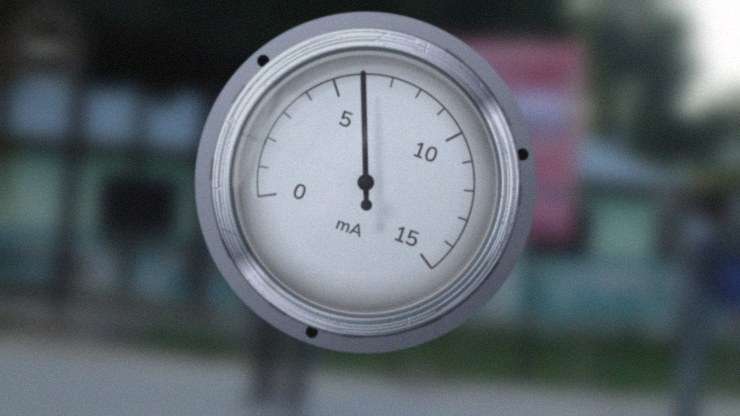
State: 6mA
